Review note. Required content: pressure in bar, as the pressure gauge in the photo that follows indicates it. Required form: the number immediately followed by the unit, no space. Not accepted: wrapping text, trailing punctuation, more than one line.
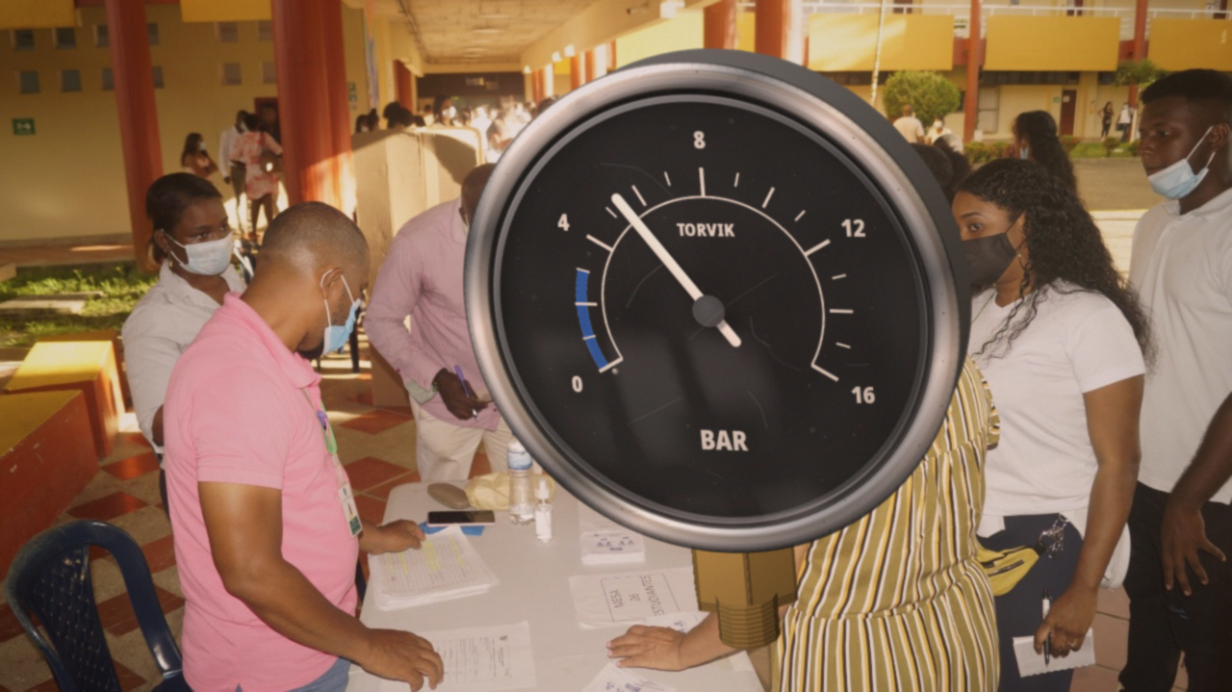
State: 5.5bar
